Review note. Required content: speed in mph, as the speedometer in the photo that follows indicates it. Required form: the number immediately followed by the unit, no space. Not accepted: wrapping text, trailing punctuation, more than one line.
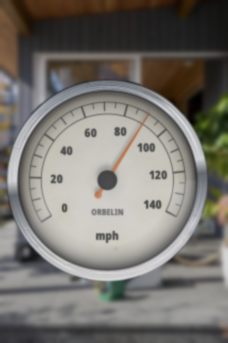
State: 90mph
